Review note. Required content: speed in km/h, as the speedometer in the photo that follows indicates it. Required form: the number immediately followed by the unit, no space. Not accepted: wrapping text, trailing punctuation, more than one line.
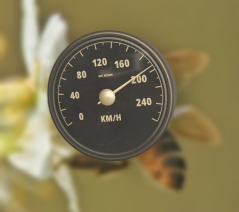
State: 195km/h
